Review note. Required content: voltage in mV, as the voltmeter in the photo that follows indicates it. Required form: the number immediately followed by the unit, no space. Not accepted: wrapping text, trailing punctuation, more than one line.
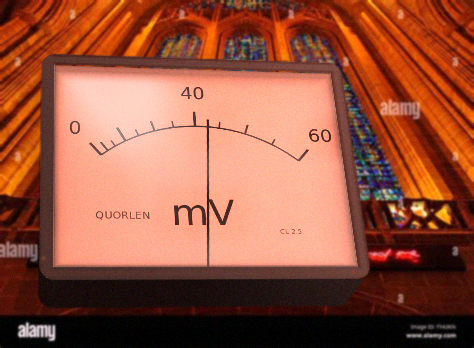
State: 42.5mV
